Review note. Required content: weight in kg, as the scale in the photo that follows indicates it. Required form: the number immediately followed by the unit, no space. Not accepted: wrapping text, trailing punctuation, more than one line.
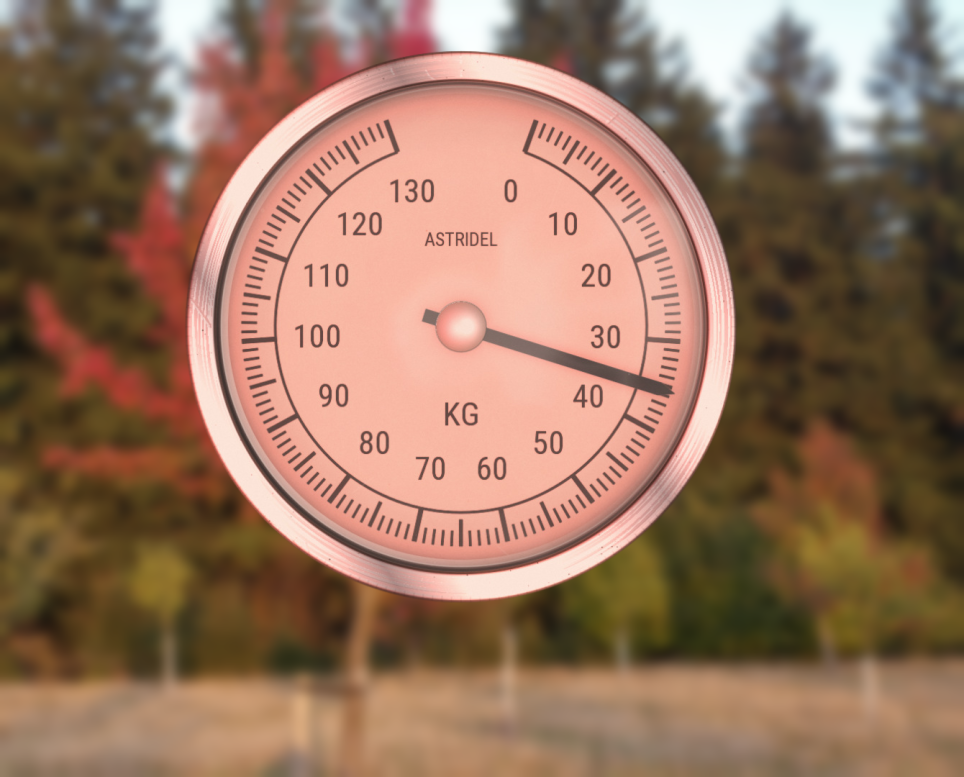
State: 35.5kg
